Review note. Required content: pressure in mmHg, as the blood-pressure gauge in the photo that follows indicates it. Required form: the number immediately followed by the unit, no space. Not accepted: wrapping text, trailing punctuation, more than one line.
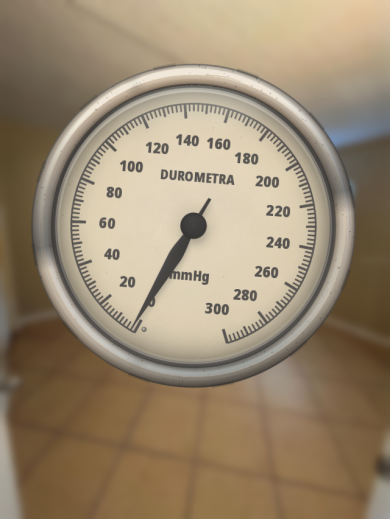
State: 2mmHg
